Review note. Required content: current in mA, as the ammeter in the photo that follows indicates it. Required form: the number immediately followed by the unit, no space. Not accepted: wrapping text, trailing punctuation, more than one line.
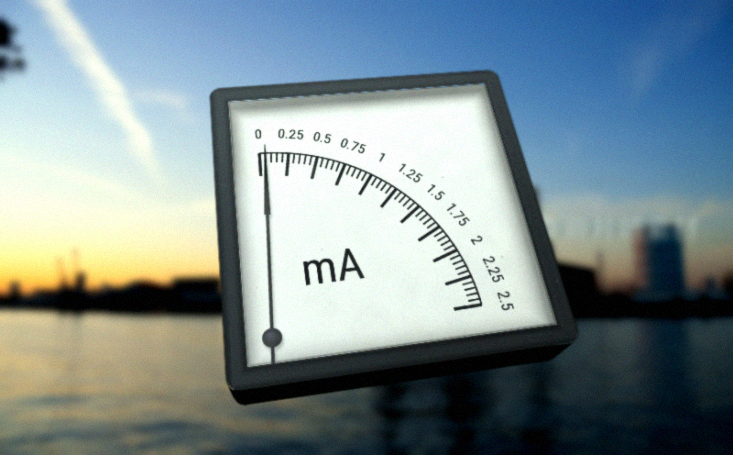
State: 0.05mA
